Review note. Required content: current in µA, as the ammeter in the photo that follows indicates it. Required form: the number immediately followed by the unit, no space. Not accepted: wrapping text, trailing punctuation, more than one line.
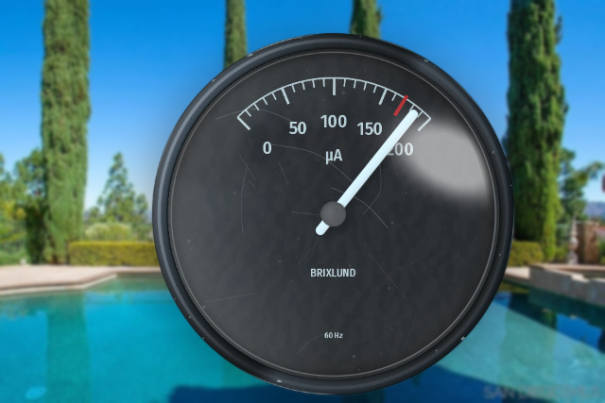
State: 185µA
